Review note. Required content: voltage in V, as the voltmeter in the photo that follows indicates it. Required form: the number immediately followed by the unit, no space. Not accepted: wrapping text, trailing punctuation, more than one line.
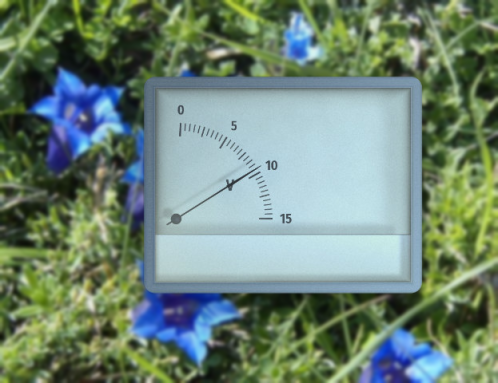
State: 9.5V
